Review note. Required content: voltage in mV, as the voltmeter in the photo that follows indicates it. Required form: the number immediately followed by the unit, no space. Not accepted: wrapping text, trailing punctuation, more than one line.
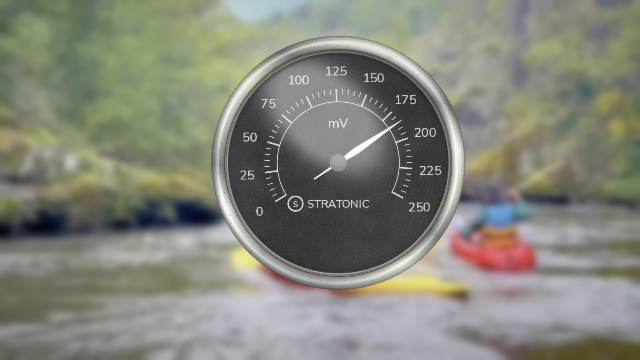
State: 185mV
